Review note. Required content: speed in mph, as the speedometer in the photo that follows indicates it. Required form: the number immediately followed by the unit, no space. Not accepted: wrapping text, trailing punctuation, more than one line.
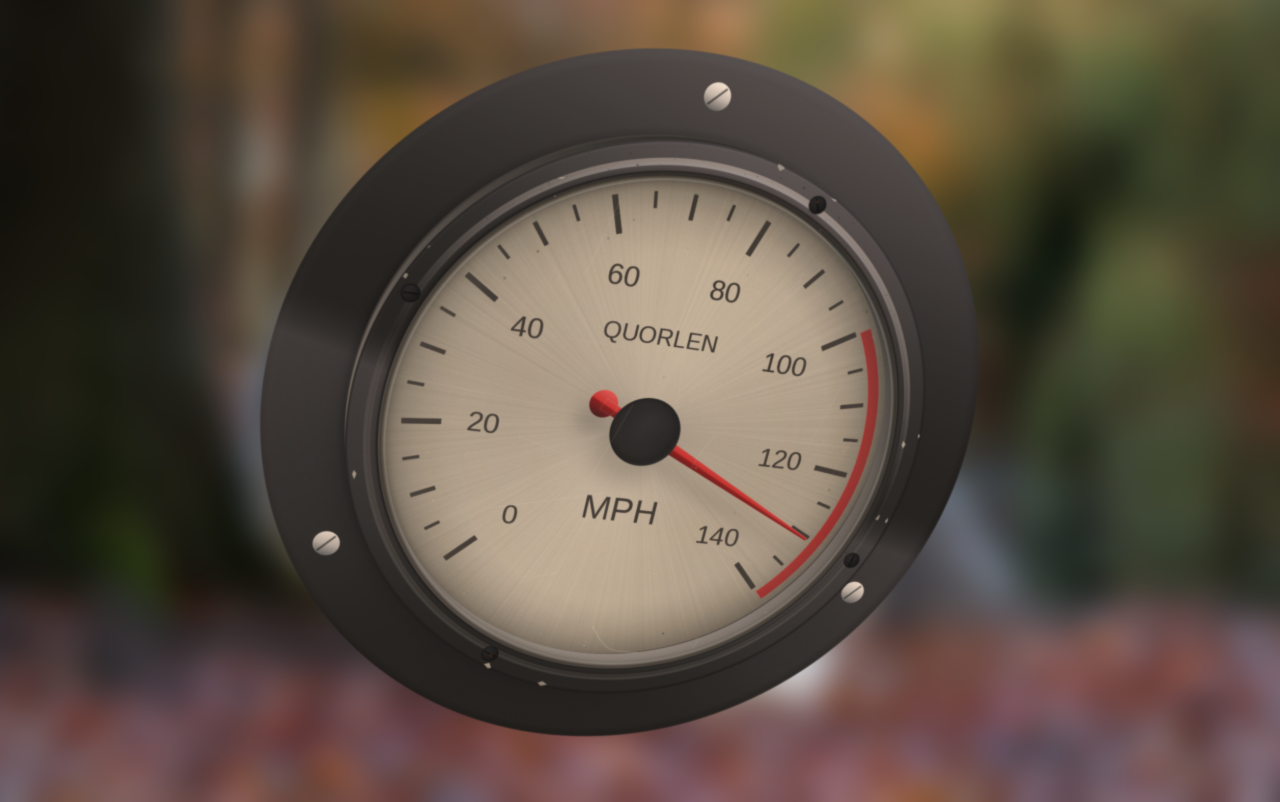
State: 130mph
